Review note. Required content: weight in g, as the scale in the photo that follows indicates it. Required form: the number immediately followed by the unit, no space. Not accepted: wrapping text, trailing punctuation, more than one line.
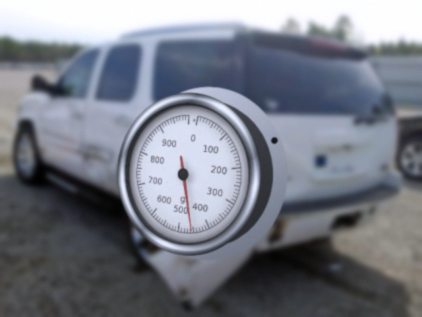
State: 450g
